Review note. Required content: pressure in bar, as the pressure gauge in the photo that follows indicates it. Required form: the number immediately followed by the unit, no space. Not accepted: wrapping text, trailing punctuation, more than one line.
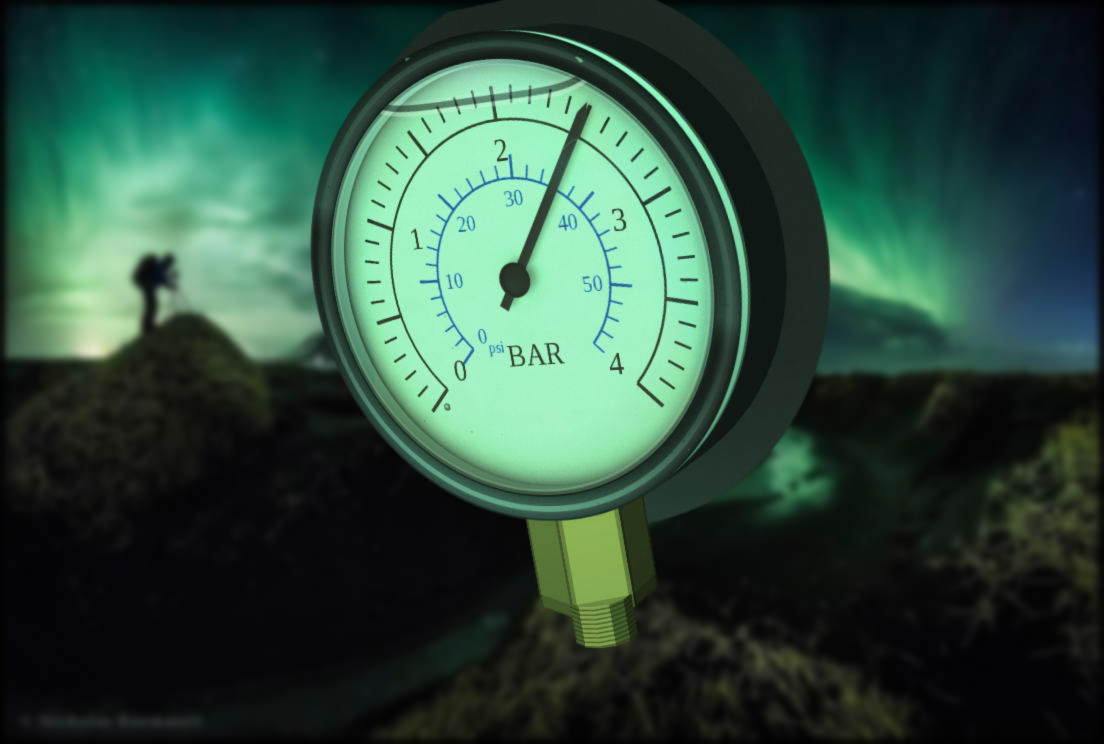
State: 2.5bar
